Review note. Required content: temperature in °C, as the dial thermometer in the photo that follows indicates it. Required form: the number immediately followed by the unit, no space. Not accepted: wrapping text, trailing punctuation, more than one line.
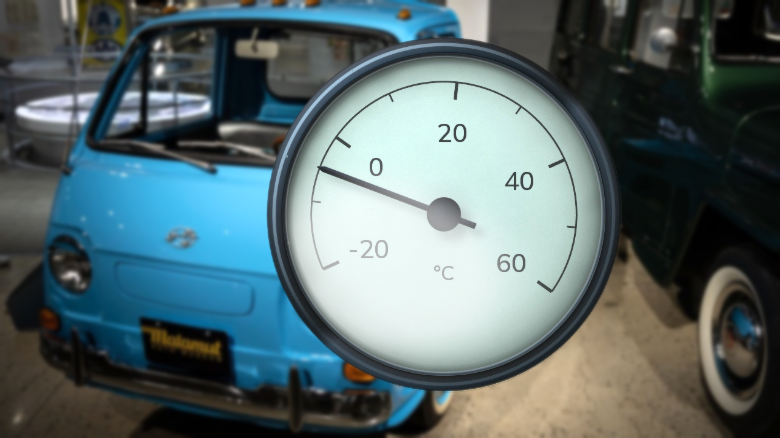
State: -5°C
